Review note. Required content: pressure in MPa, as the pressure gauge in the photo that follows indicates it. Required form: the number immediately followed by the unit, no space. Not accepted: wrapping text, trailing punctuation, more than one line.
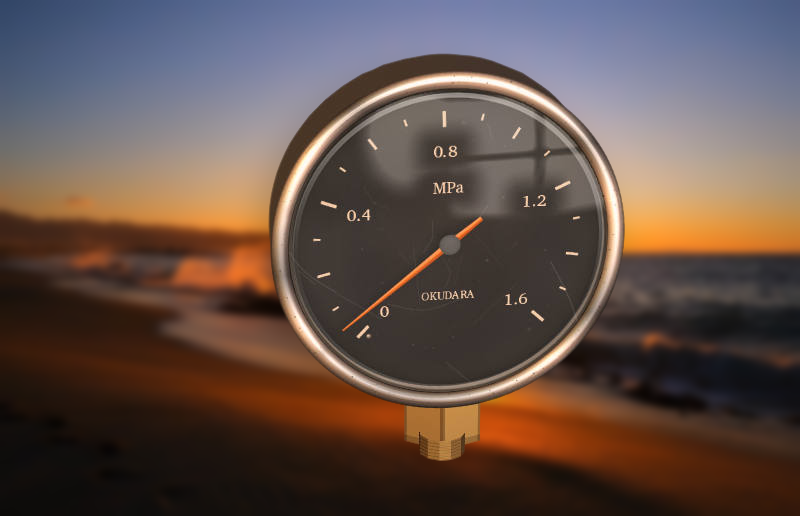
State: 0.05MPa
